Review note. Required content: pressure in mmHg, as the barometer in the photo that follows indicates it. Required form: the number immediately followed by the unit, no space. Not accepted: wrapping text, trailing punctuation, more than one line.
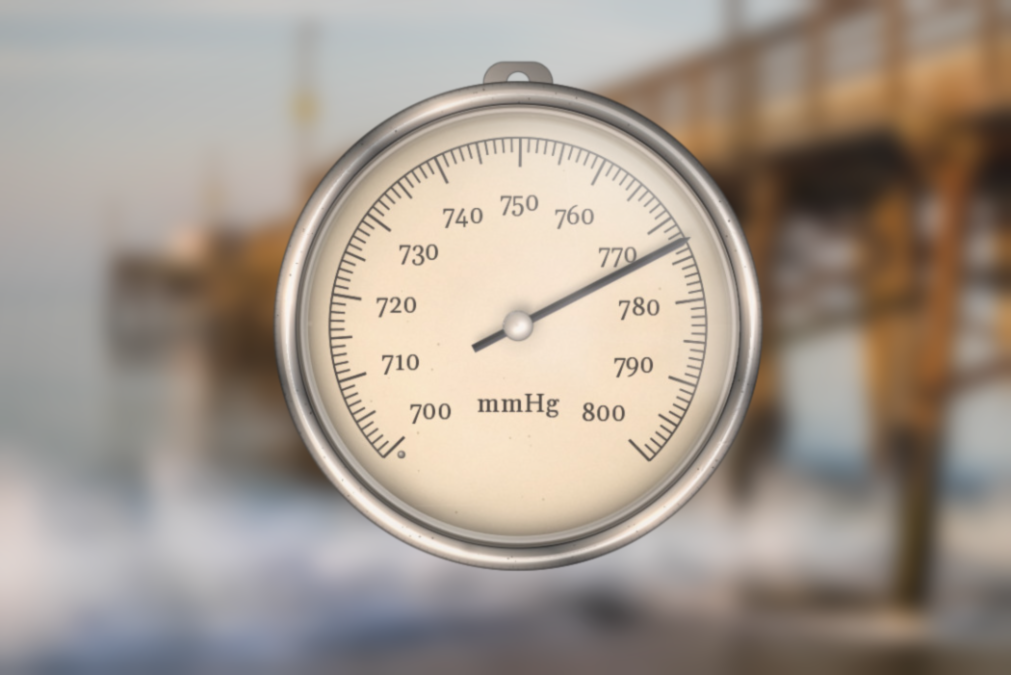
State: 773mmHg
